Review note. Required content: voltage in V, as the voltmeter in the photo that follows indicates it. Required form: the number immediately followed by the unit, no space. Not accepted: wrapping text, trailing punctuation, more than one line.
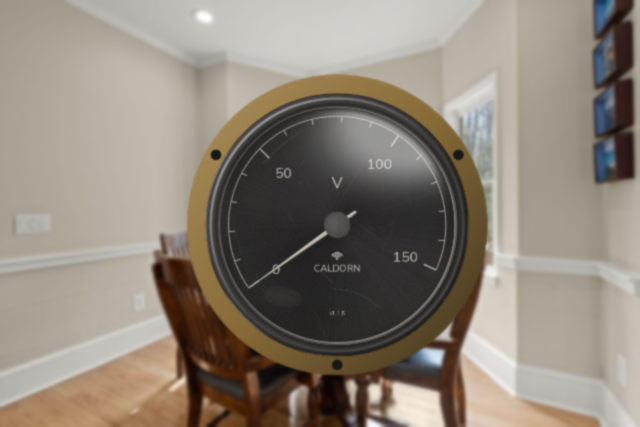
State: 0V
